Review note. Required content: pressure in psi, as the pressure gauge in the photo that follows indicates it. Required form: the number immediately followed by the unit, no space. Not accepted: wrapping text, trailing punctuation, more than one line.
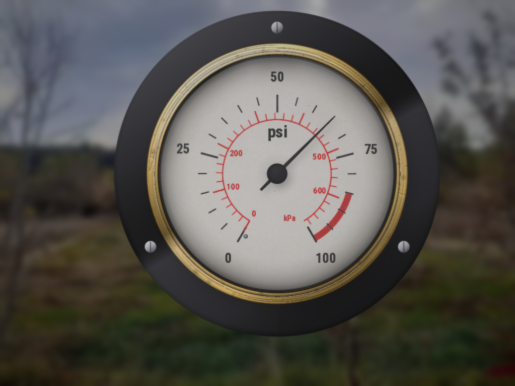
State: 65psi
